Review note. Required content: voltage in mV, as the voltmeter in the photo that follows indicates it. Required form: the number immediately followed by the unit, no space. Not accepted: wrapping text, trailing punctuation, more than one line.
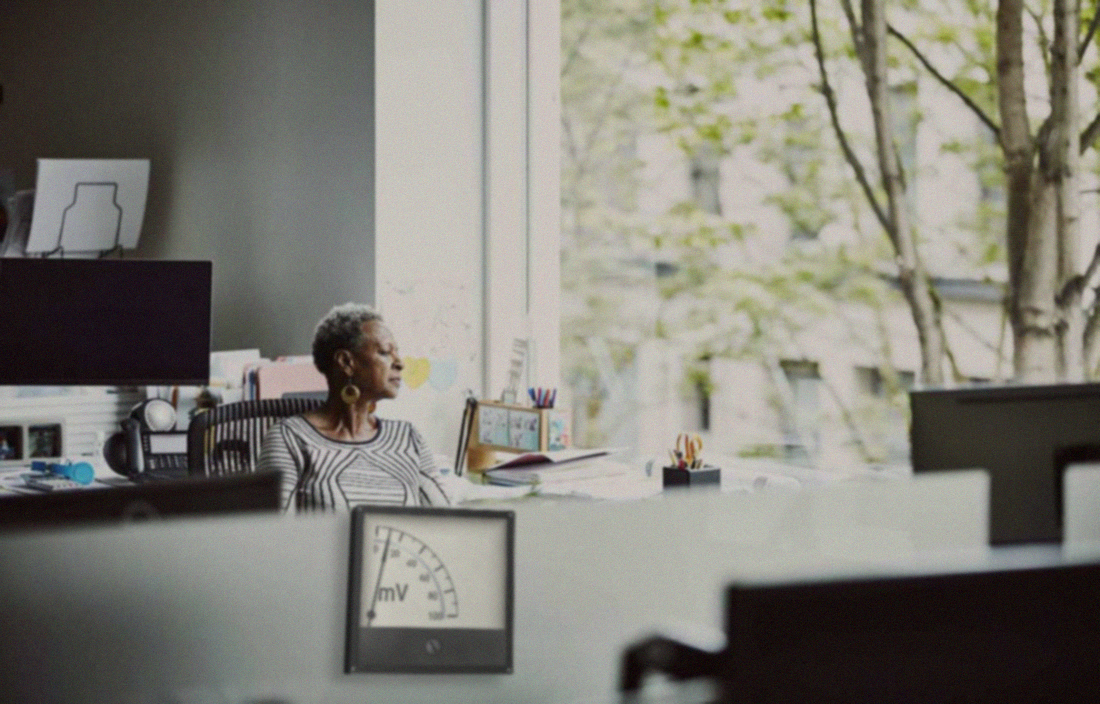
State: 10mV
